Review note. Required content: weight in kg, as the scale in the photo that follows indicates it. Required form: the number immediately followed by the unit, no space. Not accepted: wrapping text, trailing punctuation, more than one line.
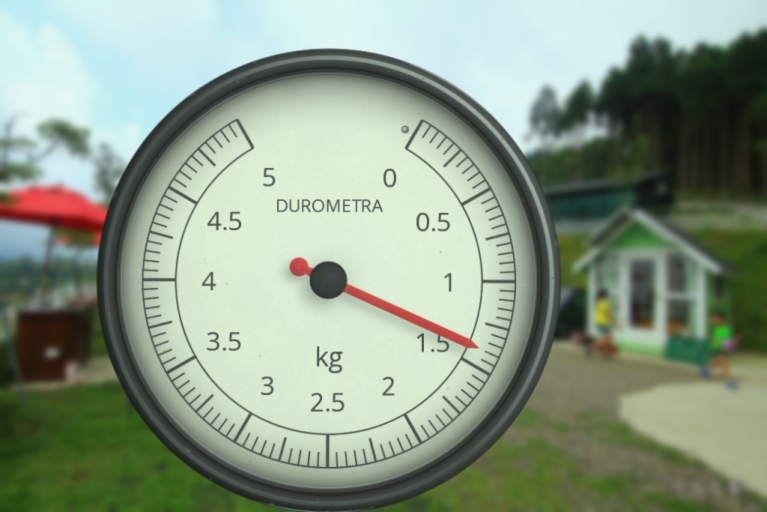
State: 1.4kg
